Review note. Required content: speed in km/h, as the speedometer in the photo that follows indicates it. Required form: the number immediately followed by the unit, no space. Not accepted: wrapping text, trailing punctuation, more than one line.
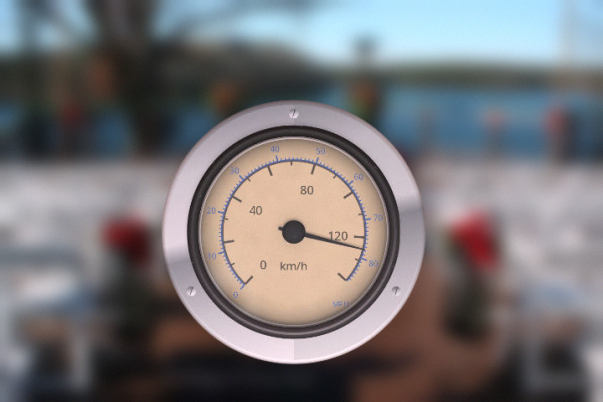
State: 125km/h
